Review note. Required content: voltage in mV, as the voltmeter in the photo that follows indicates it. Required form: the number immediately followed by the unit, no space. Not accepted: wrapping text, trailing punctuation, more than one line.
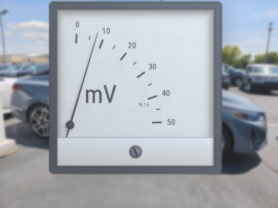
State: 7.5mV
